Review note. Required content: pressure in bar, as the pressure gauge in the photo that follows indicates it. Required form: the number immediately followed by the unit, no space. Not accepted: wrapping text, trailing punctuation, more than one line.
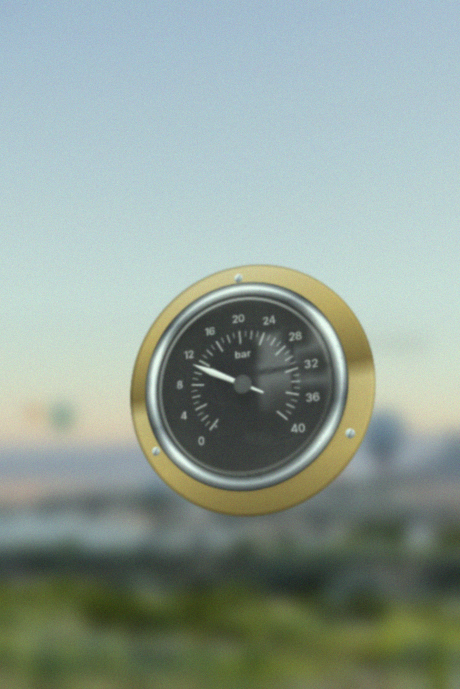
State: 11bar
